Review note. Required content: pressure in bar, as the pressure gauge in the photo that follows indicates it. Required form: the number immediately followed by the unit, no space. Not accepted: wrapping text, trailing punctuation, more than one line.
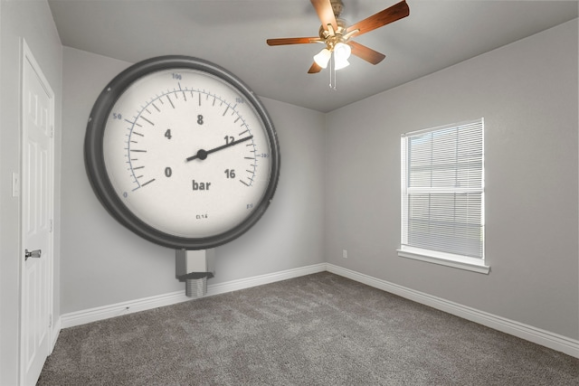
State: 12.5bar
